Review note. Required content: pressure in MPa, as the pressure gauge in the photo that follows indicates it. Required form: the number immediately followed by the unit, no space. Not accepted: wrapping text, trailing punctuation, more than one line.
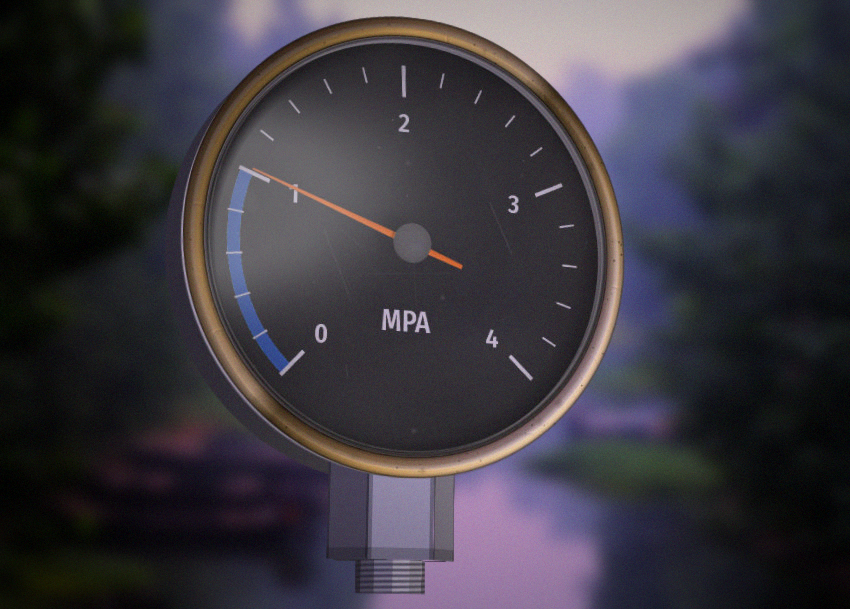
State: 1MPa
